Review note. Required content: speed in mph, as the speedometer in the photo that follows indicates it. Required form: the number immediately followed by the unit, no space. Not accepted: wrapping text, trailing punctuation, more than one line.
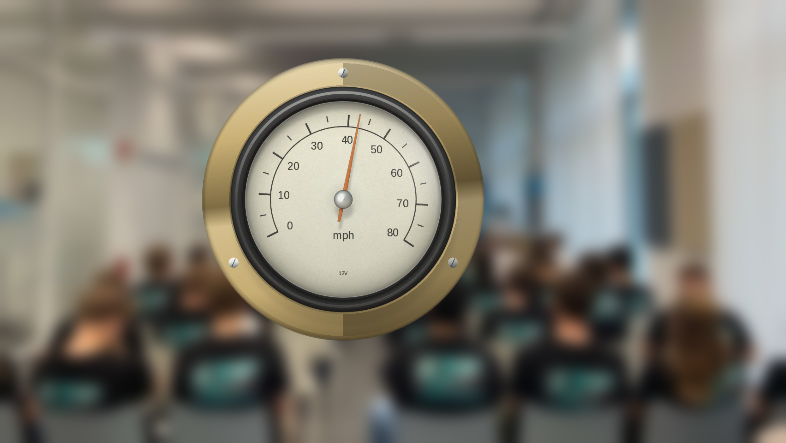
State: 42.5mph
